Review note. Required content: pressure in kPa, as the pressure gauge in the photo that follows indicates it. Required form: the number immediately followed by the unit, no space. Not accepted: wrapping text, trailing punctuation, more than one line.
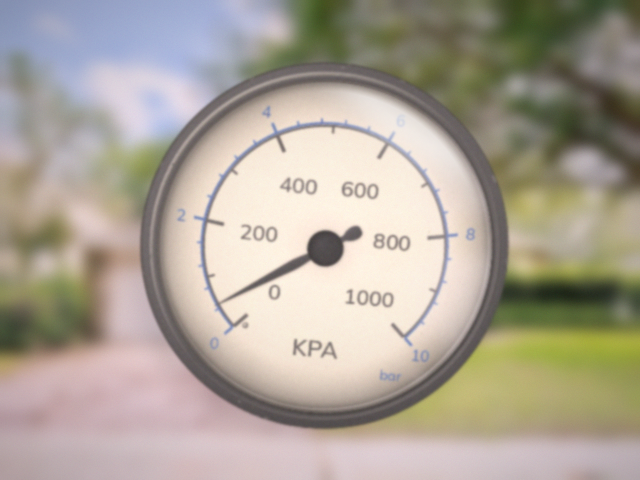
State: 50kPa
